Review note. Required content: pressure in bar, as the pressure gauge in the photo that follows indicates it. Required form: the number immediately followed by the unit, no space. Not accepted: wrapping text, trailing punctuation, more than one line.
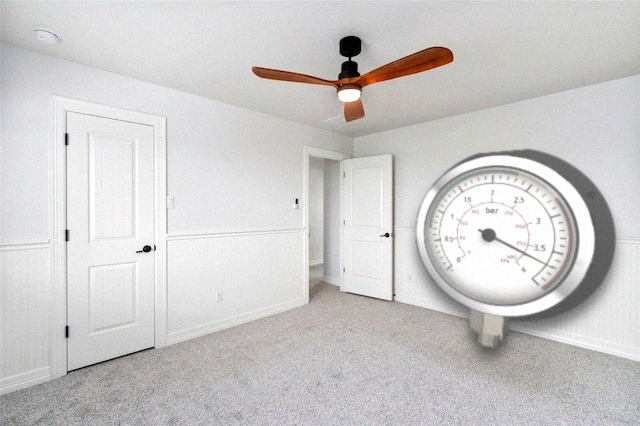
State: 3.7bar
